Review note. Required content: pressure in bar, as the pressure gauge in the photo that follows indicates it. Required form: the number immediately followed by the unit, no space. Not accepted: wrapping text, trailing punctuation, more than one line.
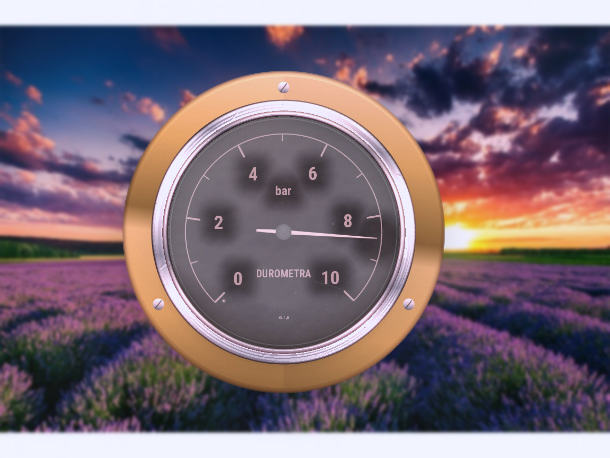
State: 8.5bar
